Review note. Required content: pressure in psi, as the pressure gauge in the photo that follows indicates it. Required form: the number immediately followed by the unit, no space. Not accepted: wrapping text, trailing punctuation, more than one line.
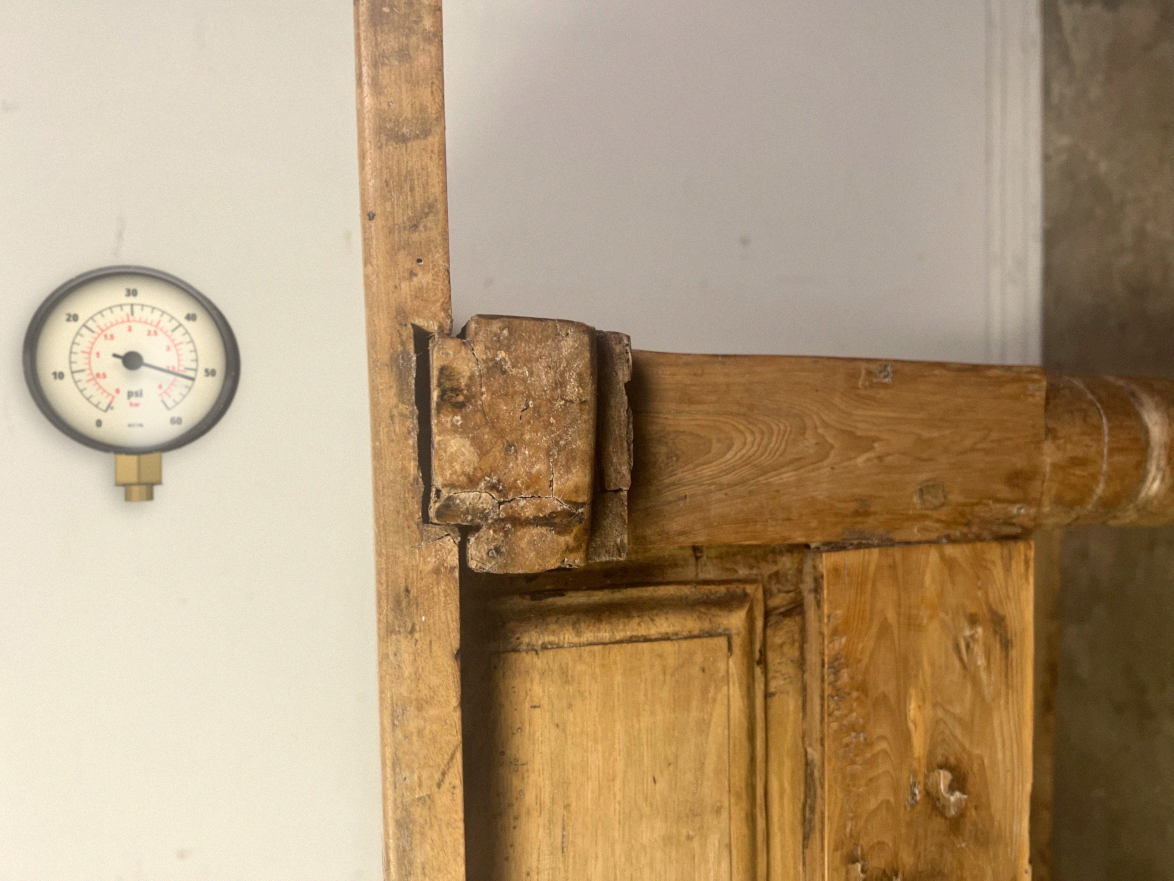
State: 52psi
